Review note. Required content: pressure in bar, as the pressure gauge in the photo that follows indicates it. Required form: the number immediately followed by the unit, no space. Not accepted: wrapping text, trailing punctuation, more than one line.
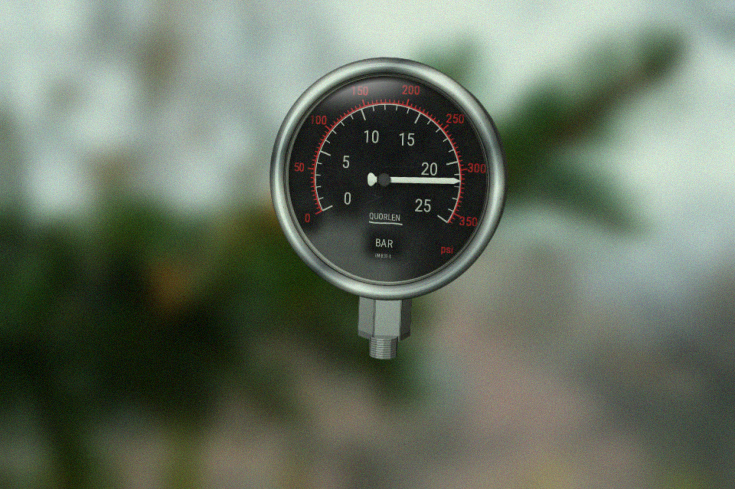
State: 21.5bar
